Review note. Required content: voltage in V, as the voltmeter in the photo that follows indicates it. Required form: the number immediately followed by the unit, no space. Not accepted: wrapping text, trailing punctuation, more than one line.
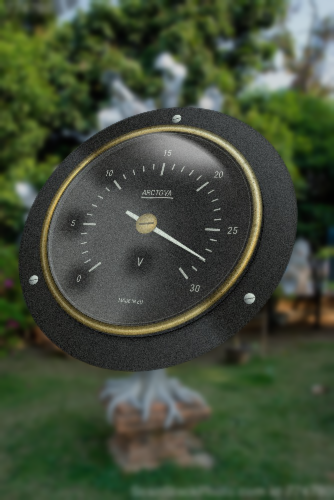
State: 28V
